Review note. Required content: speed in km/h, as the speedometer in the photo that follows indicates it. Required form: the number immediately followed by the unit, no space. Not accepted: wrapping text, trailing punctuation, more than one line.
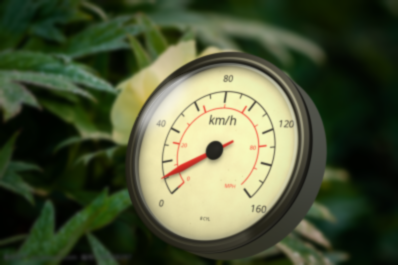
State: 10km/h
